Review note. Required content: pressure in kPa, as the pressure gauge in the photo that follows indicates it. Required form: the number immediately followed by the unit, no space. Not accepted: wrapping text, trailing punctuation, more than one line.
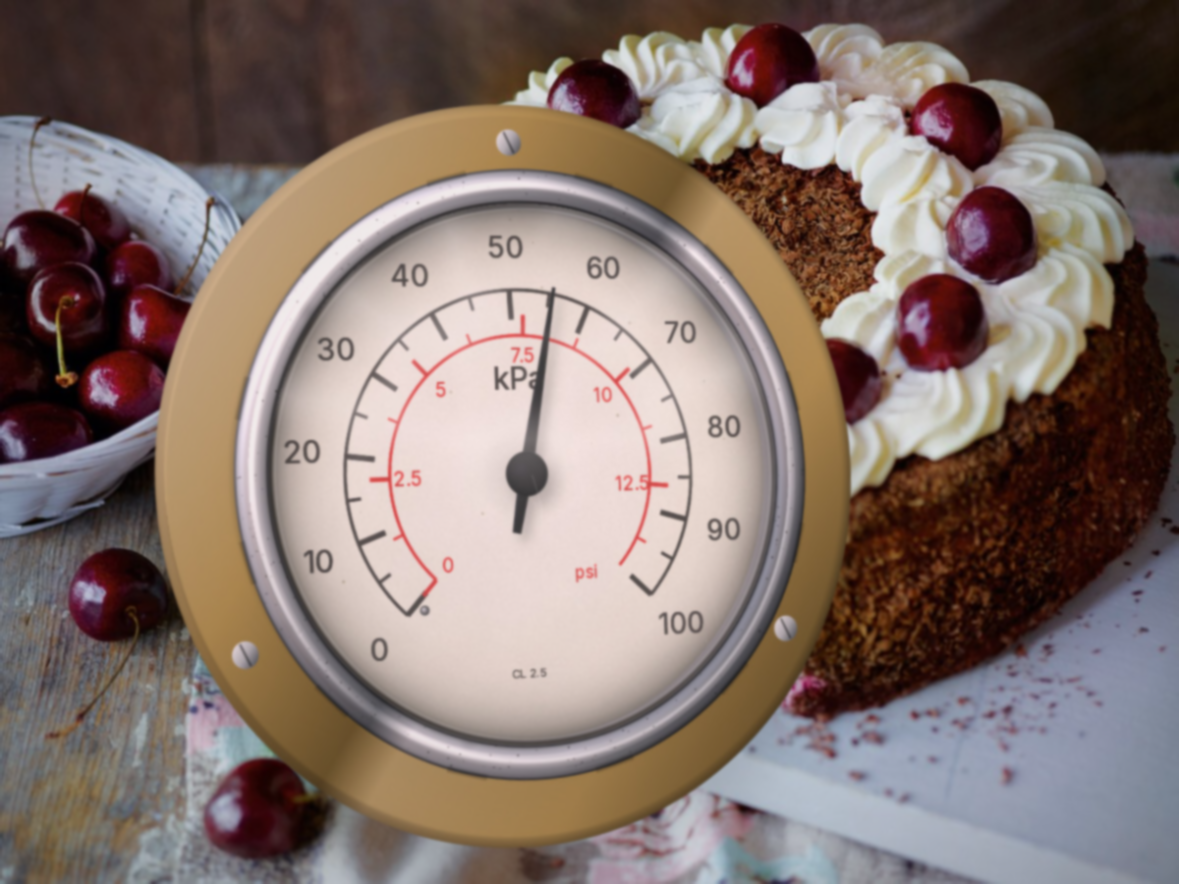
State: 55kPa
